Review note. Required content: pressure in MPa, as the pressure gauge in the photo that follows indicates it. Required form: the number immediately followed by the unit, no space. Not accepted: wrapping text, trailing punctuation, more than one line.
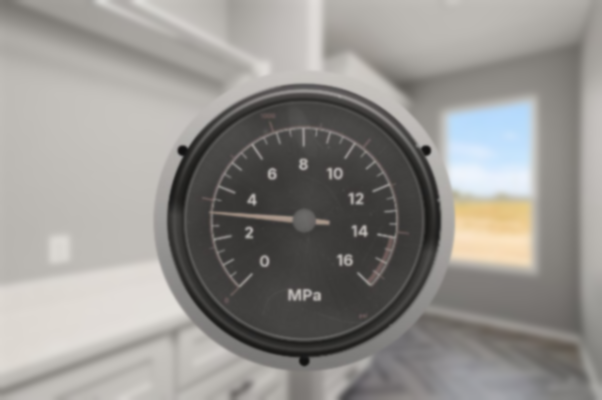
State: 3MPa
